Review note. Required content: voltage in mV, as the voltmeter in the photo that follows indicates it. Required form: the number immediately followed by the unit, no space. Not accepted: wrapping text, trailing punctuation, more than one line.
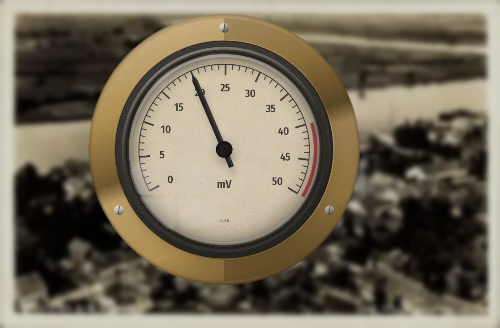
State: 20mV
